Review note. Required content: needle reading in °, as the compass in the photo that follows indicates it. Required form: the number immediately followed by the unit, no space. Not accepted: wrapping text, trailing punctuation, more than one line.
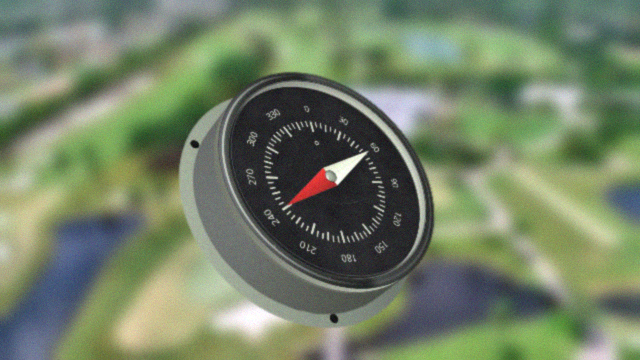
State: 240°
